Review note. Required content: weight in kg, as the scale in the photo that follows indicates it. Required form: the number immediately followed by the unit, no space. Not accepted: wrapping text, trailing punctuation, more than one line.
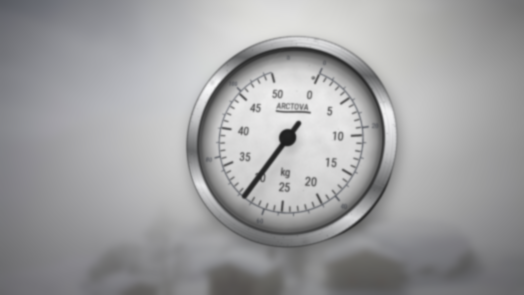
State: 30kg
